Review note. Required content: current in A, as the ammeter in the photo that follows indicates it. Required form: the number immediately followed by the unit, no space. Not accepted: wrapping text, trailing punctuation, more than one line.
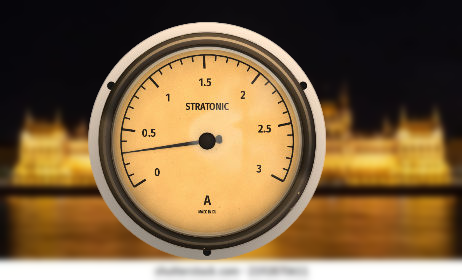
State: 0.3A
